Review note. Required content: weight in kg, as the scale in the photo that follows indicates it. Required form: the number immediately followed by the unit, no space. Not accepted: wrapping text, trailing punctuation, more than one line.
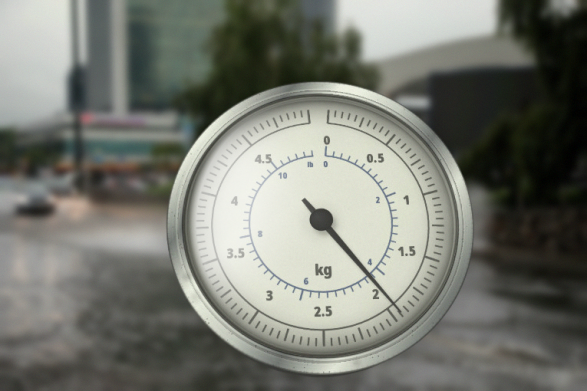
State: 1.95kg
